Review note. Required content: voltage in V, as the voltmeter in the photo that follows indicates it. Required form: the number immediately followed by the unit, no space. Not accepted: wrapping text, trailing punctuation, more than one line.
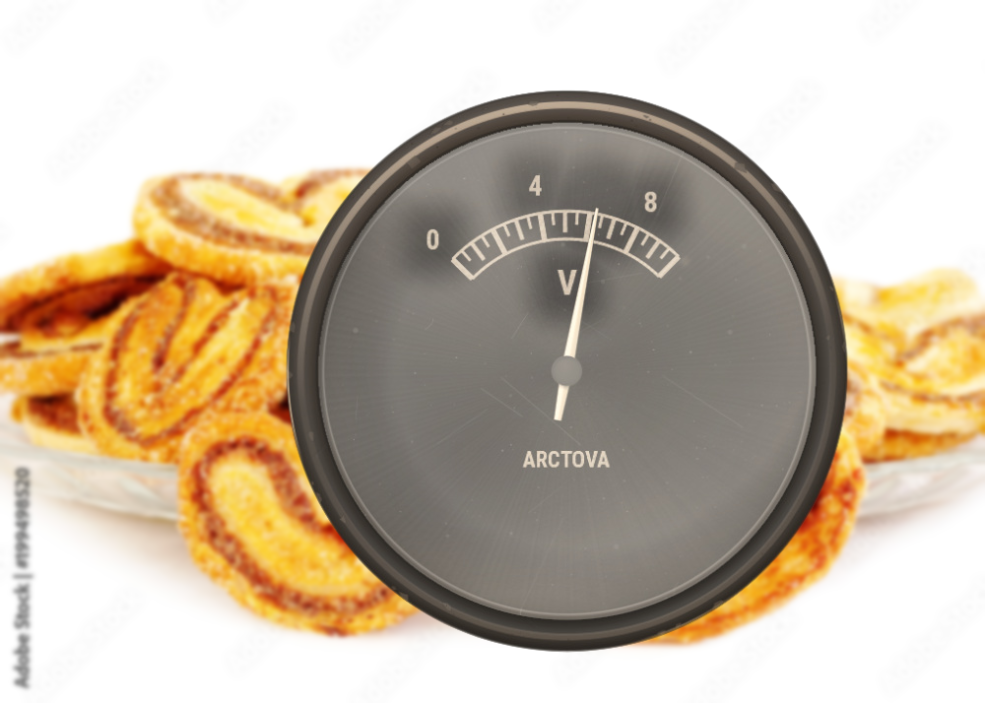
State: 6.25V
